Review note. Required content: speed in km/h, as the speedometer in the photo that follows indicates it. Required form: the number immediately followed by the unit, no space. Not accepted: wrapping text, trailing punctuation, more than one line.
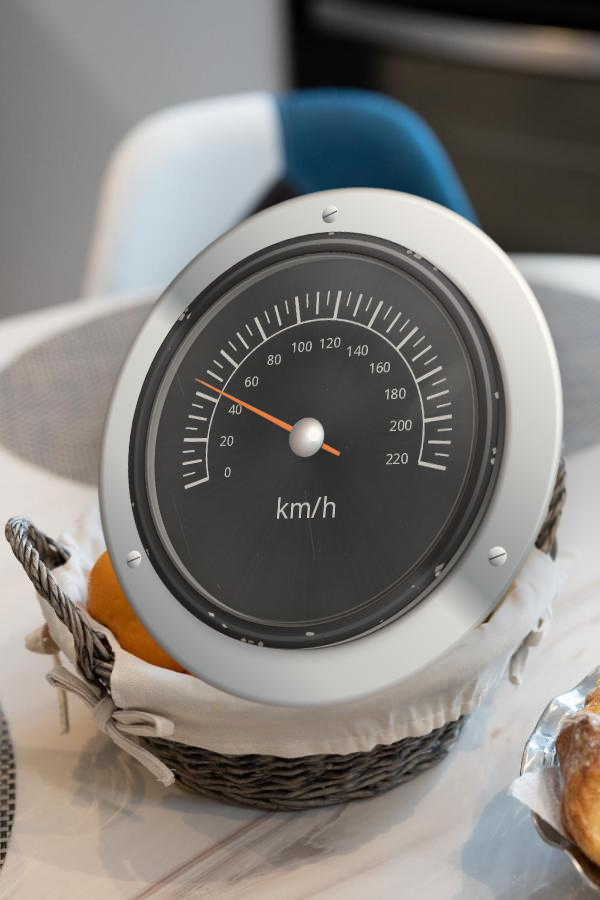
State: 45km/h
